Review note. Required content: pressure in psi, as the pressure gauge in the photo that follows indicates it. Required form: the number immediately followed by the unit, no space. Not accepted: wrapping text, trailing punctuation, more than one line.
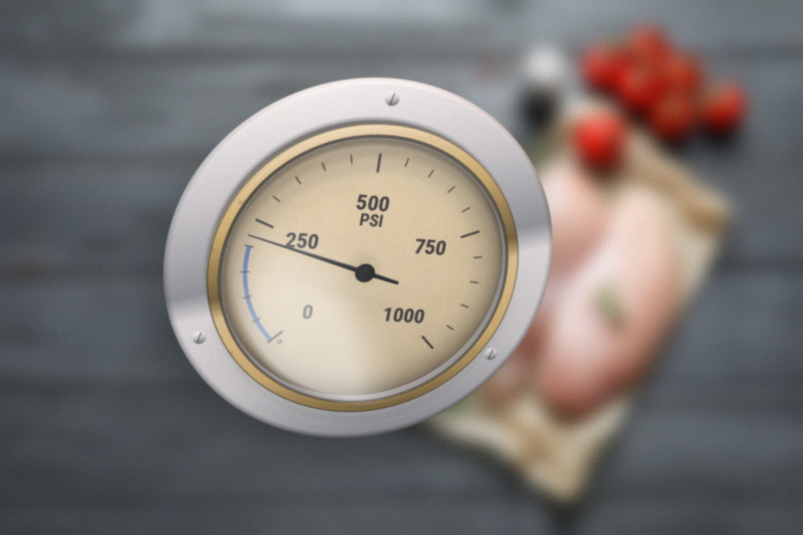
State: 225psi
